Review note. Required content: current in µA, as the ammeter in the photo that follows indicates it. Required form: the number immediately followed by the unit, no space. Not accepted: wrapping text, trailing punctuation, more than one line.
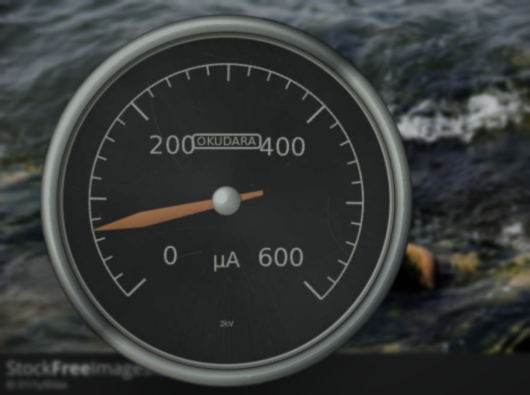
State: 70µA
